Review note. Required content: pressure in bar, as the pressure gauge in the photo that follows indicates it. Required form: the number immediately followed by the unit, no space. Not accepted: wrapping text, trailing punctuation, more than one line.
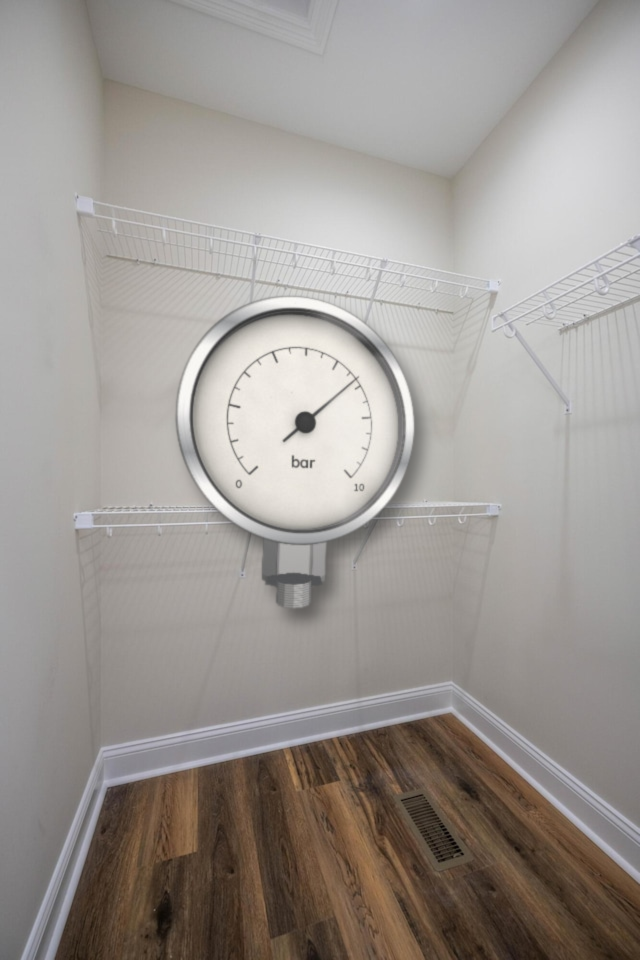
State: 6.75bar
